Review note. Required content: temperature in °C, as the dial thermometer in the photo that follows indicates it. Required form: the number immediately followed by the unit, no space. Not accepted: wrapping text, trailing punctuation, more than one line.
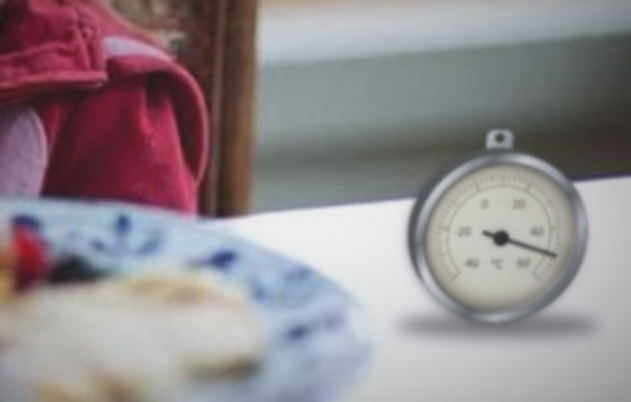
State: 50°C
